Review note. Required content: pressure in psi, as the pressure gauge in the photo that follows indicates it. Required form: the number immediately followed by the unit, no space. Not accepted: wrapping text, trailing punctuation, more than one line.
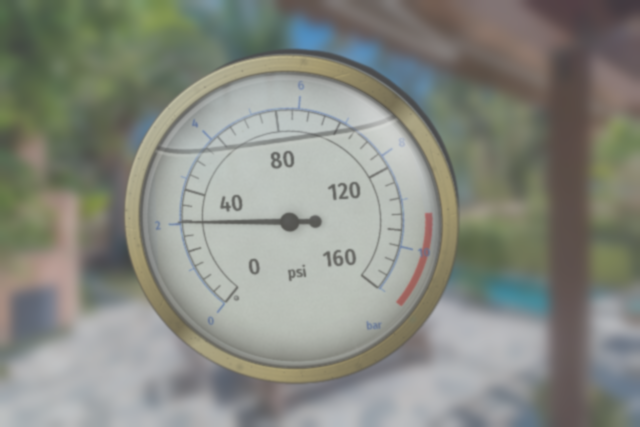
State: 30psi
